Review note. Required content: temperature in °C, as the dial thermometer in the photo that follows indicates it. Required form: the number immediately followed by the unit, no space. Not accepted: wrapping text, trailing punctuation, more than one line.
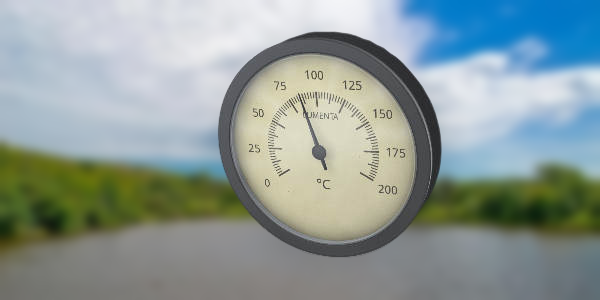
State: 87.5°C
